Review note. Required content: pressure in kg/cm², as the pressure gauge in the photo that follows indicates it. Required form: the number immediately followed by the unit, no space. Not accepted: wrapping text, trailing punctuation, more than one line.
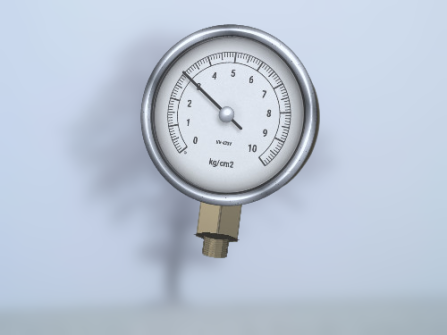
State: 3kg/cm²
